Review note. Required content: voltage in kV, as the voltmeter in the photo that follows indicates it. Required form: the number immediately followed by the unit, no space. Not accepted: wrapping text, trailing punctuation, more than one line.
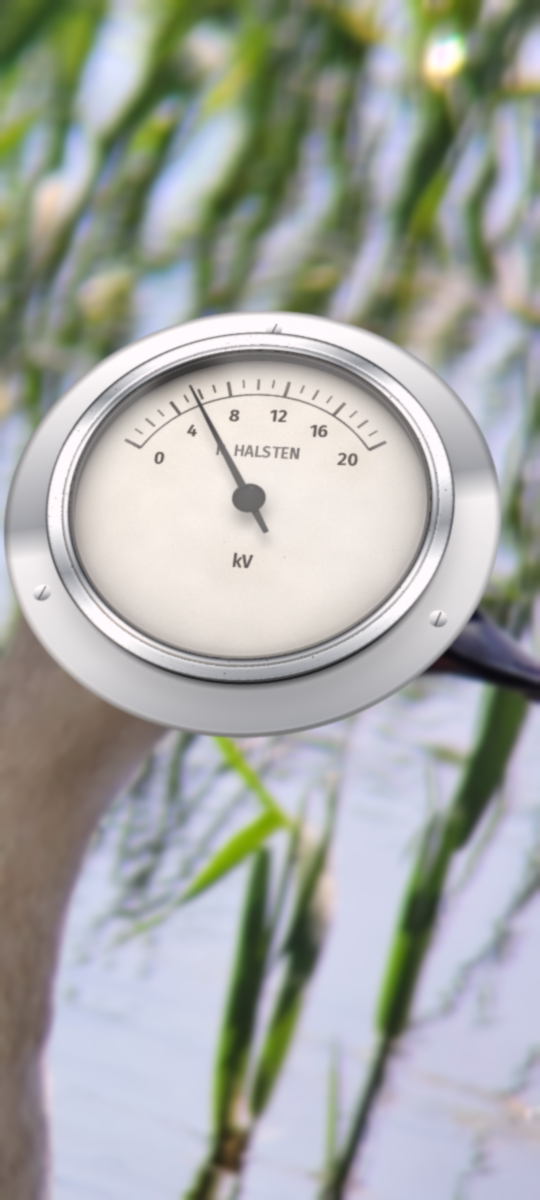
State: 5.5kV
